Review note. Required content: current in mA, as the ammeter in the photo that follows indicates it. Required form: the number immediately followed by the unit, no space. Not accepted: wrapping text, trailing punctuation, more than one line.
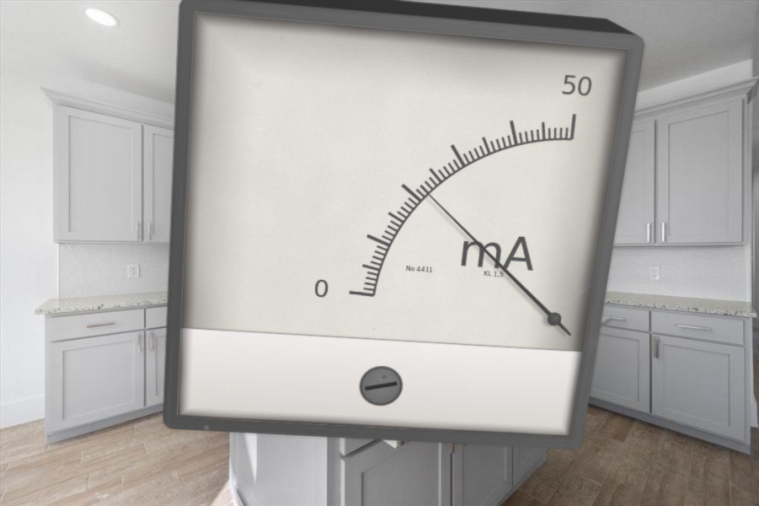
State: 22mA
